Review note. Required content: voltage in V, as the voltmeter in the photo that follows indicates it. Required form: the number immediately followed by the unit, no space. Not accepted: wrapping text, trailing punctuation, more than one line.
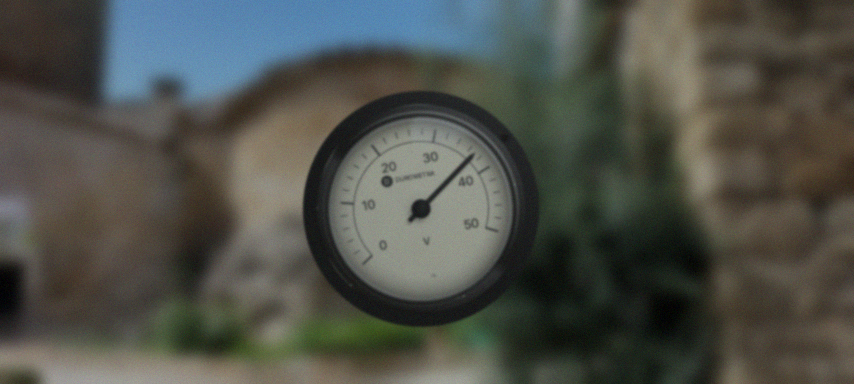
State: 37V
